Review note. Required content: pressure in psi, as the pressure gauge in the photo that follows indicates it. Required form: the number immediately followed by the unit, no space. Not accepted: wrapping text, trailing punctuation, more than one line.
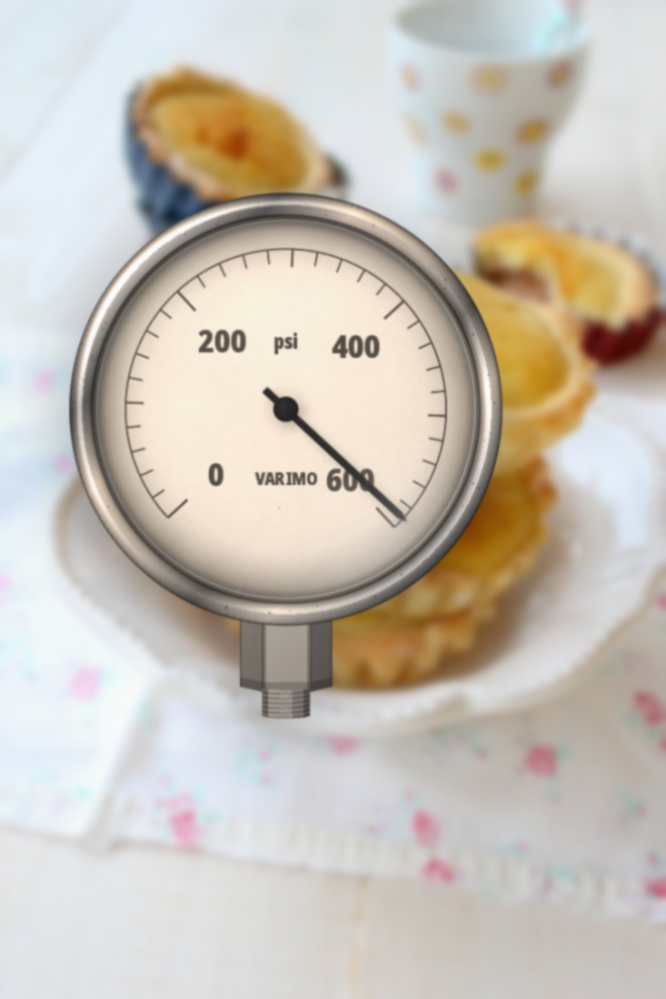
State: 590psi
